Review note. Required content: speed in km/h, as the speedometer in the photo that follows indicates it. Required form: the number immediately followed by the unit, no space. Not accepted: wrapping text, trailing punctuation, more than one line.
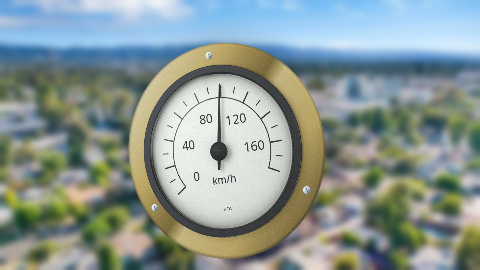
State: 100km/h
